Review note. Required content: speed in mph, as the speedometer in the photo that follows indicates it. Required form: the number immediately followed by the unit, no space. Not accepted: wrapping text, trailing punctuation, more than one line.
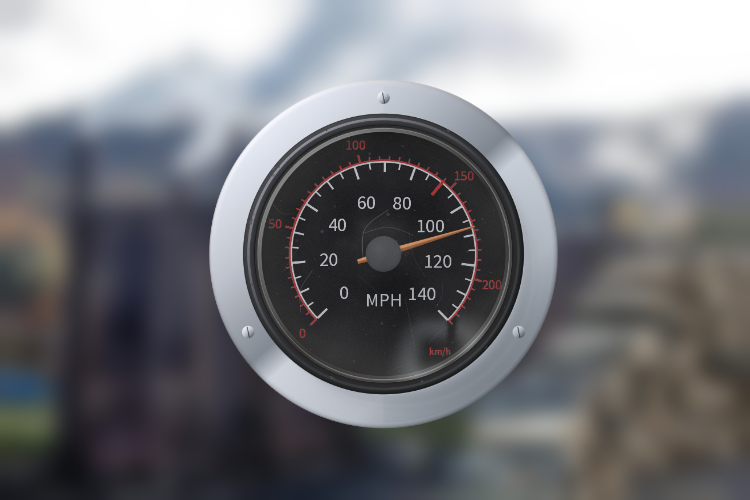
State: 107.5mph
